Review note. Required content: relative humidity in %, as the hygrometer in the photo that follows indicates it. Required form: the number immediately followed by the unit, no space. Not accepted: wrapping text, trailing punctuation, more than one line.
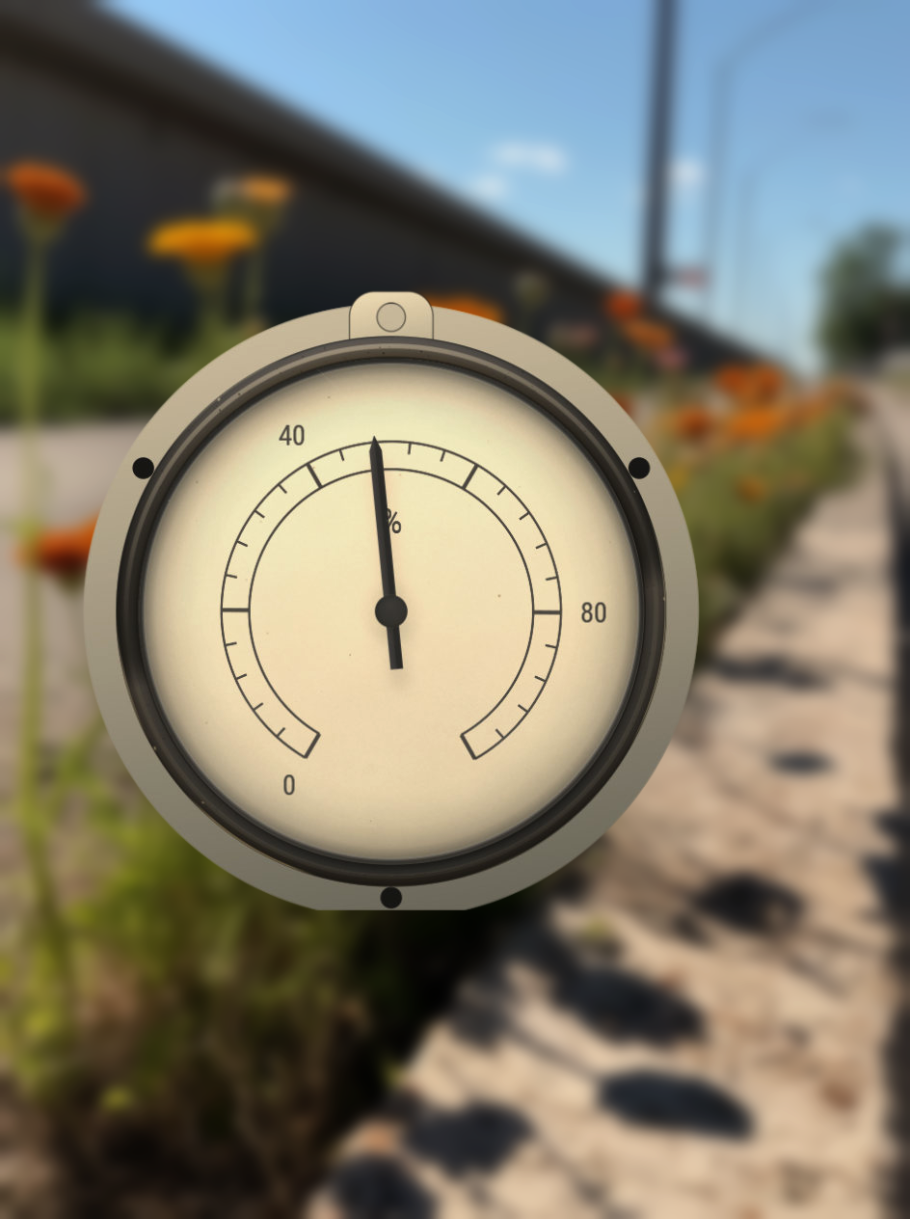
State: 48%
